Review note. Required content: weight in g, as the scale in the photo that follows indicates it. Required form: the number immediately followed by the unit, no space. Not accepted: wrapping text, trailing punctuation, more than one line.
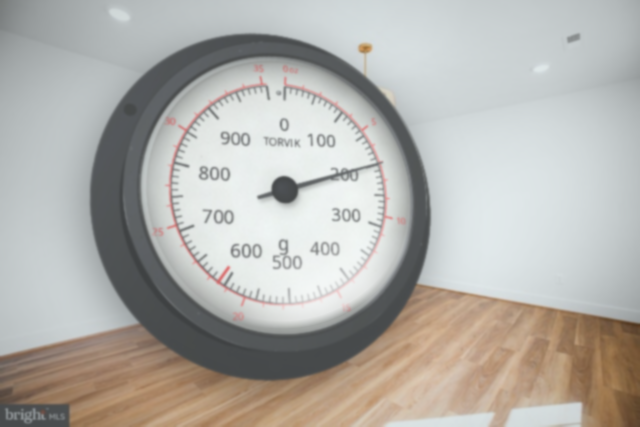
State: 200g
